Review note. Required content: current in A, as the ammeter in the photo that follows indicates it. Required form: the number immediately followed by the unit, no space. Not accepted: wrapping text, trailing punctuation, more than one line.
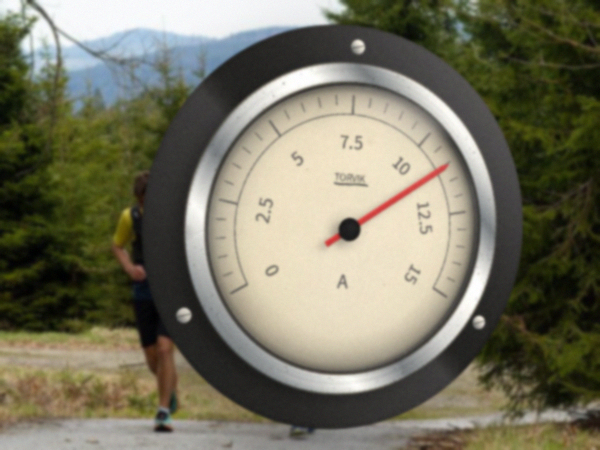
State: 11A
